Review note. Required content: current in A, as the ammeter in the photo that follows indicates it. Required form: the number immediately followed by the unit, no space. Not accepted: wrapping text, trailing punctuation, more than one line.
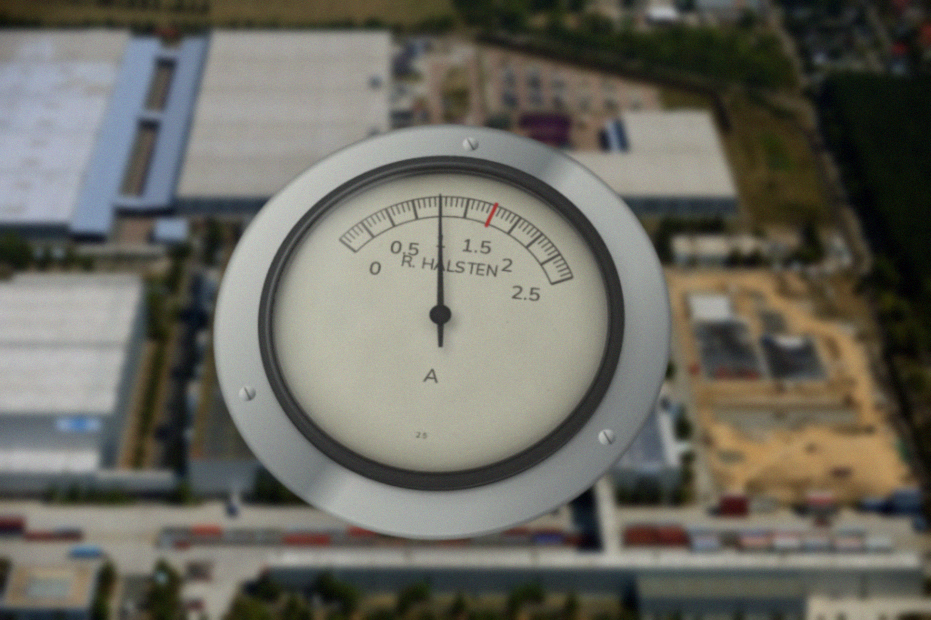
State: 1A
